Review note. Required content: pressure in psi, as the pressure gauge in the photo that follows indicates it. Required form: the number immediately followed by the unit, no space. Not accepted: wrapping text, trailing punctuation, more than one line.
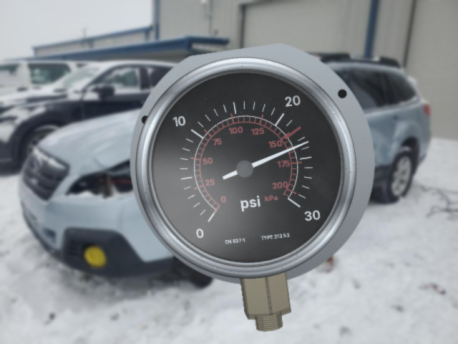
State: 23.5psi
